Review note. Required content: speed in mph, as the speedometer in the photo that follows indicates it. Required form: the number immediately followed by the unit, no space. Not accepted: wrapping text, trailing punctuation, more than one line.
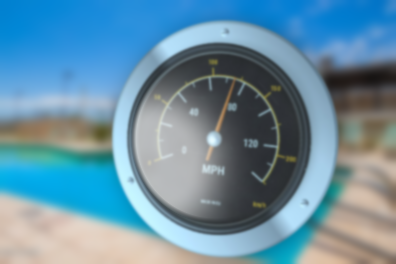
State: 75mph
